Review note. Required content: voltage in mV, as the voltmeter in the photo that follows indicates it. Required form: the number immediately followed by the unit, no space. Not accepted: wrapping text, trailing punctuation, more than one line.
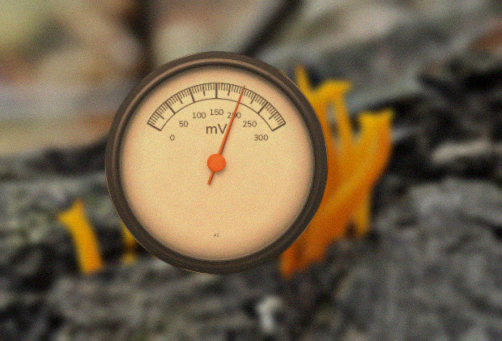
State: 200mV
